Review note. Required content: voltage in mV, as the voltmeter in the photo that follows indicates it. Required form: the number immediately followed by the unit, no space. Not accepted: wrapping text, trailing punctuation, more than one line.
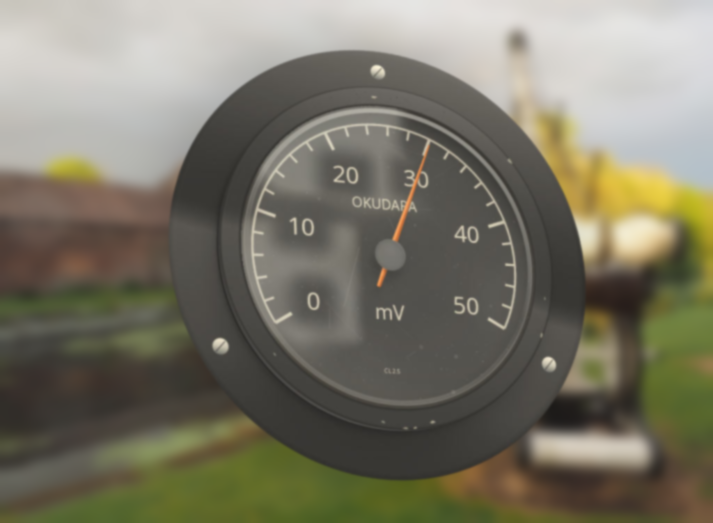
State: 30mV
